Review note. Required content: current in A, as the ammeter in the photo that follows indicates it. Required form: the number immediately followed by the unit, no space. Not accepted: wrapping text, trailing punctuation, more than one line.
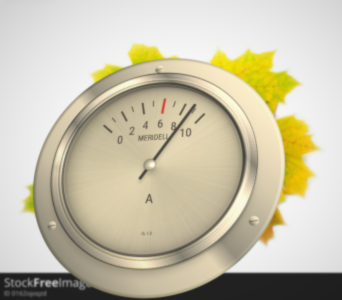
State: 9A
